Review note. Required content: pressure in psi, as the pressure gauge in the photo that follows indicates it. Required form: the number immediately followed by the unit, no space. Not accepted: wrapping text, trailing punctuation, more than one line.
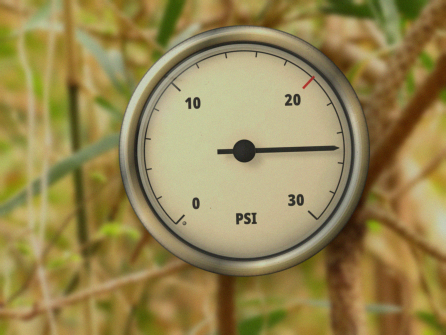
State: 25psi
